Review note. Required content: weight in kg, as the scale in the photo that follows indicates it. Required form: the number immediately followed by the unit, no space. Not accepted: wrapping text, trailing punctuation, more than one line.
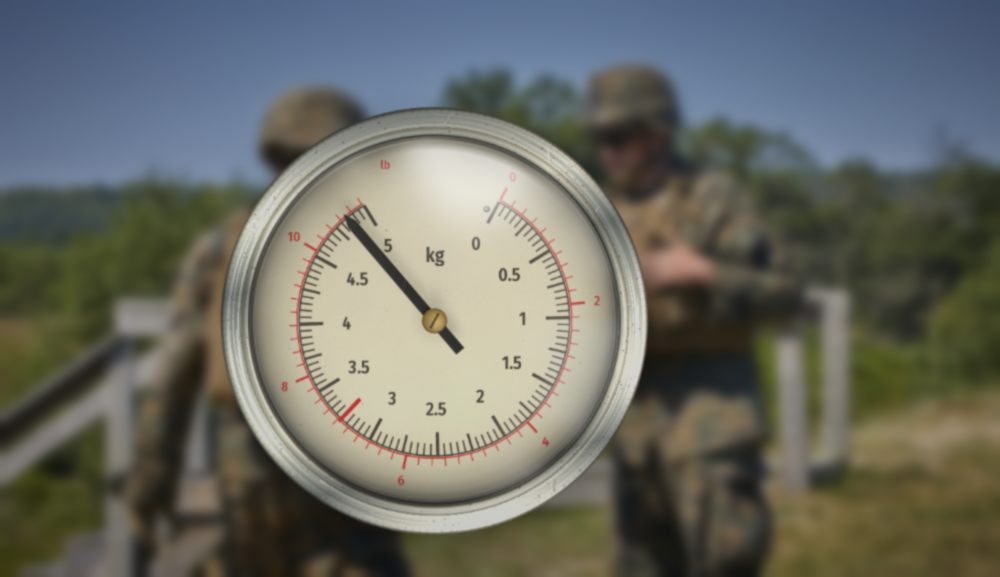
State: 4.85kg
